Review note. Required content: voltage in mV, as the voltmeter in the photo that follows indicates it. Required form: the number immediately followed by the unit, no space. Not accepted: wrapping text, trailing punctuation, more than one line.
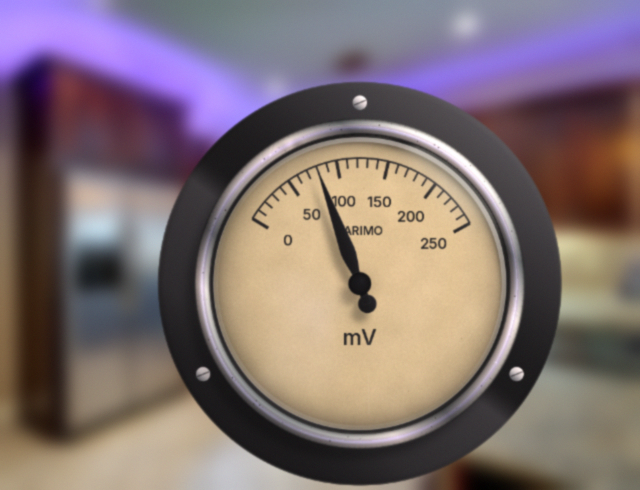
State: 80mV
